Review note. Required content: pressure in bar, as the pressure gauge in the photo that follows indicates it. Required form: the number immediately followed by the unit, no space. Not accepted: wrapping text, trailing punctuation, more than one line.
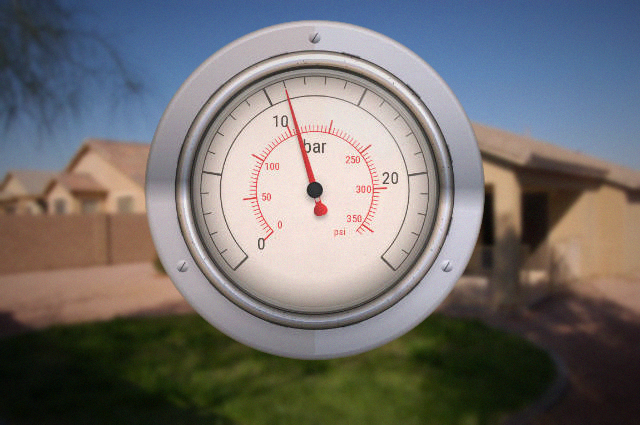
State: 11bar
